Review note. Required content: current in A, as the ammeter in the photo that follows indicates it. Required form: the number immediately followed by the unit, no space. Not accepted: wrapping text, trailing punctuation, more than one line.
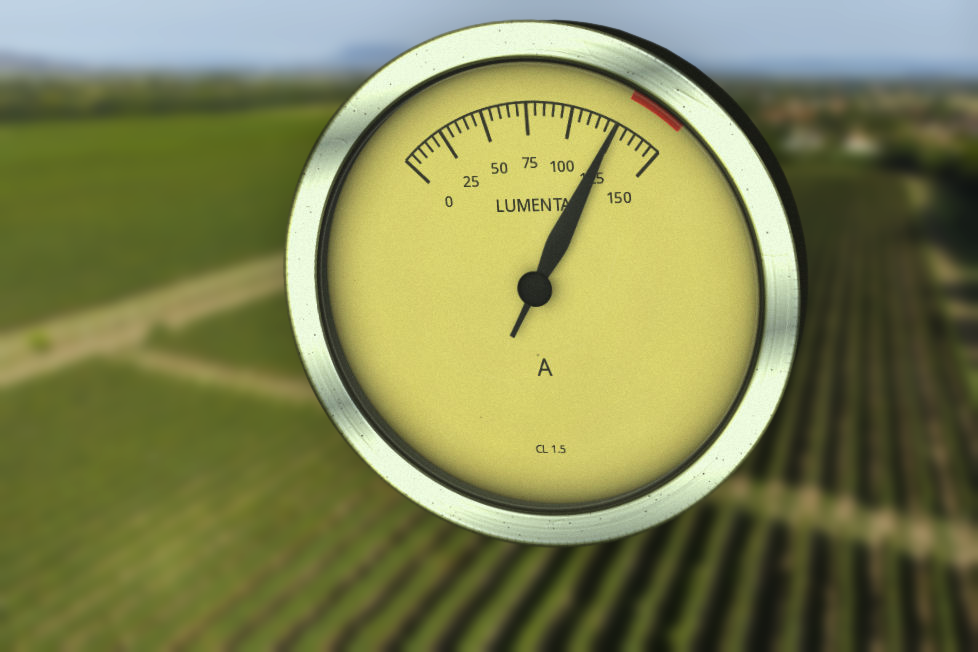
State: 125A
